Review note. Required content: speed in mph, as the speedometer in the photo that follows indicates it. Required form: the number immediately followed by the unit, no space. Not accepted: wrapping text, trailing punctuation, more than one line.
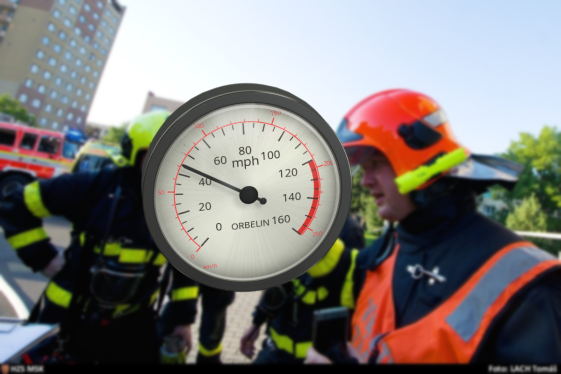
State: 45mph
